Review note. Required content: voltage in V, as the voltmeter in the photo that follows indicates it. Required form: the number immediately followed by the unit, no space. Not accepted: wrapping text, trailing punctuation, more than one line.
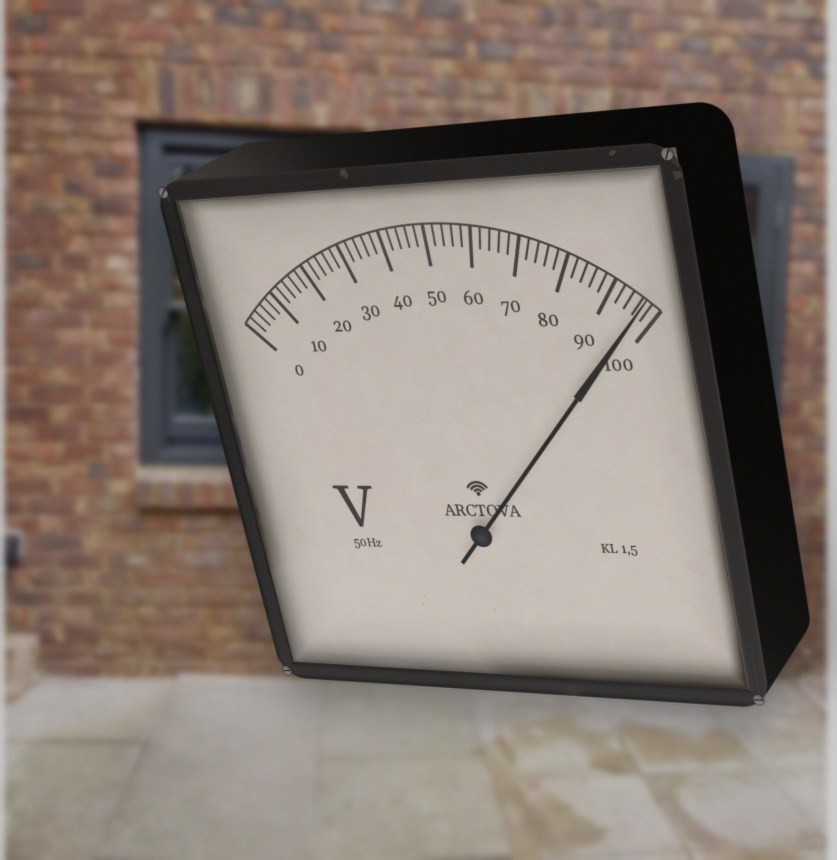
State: 97V
